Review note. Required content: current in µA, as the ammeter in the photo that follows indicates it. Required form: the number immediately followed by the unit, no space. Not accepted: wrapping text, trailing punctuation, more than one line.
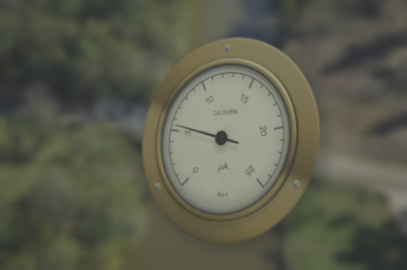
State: 5.5µA
